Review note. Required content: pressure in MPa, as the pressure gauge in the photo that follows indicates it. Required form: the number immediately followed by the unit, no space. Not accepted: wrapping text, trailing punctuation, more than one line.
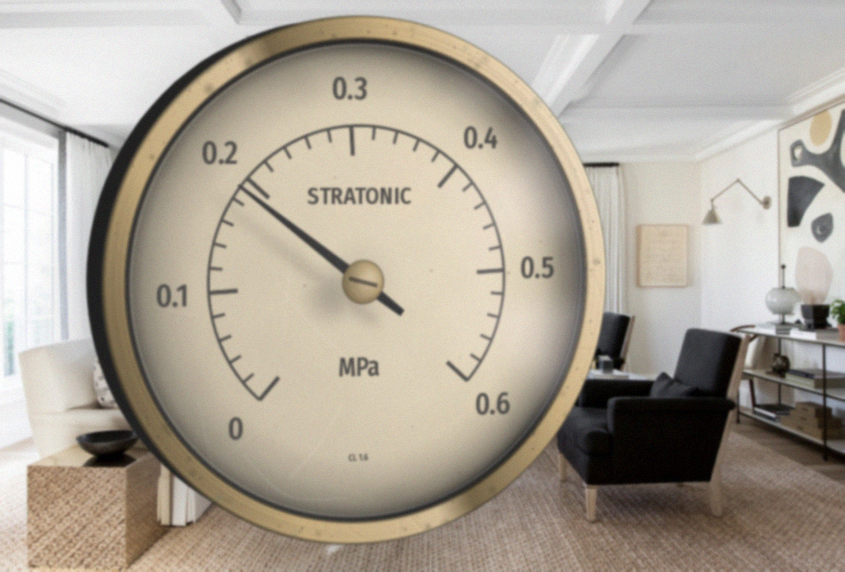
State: 0.19MPa
